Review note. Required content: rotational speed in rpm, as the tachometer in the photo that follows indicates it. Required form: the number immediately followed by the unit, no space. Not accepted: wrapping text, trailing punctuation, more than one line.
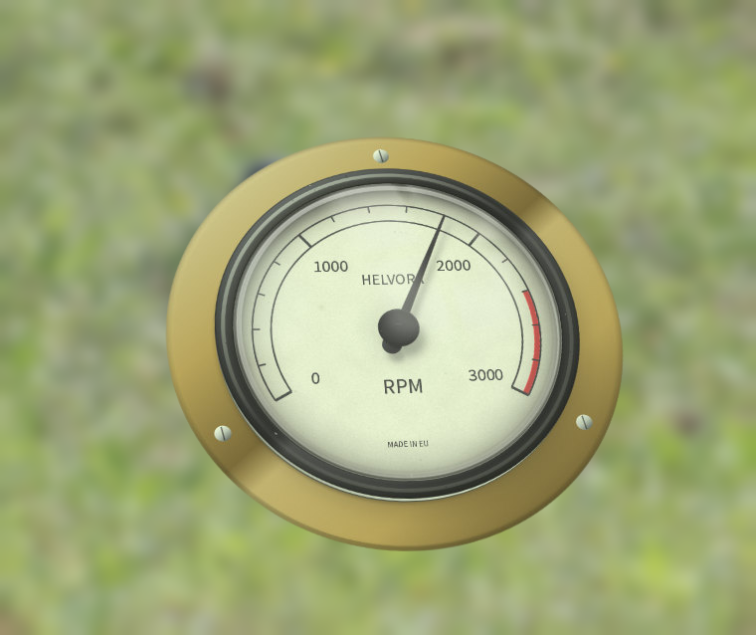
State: 1800rpm
